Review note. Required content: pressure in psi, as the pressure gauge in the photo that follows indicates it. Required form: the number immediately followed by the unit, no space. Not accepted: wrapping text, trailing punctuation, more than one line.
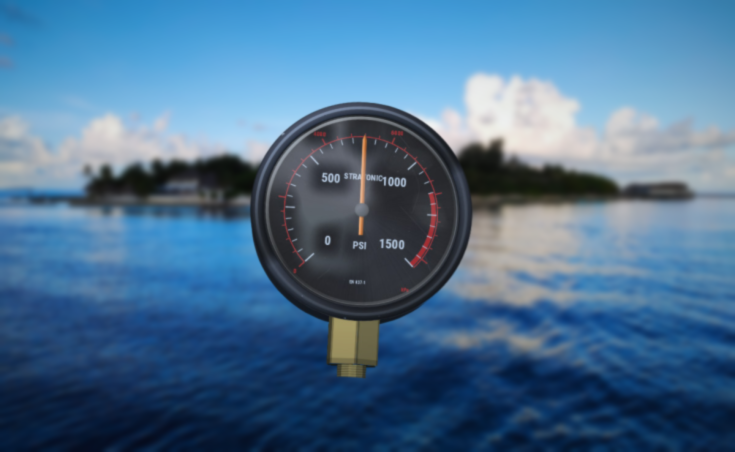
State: 750psi
